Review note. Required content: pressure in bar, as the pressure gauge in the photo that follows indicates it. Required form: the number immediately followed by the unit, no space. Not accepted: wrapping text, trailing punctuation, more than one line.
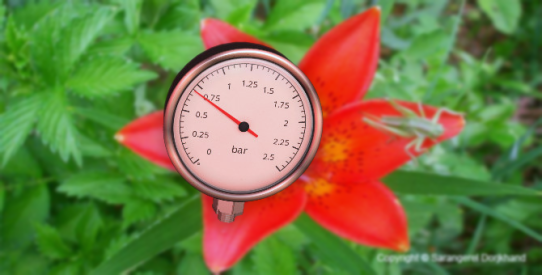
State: 0.7bar
